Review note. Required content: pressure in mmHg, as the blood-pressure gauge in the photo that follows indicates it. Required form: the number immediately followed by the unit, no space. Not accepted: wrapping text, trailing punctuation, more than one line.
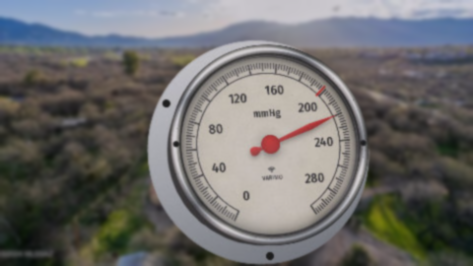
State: 220mmHg
